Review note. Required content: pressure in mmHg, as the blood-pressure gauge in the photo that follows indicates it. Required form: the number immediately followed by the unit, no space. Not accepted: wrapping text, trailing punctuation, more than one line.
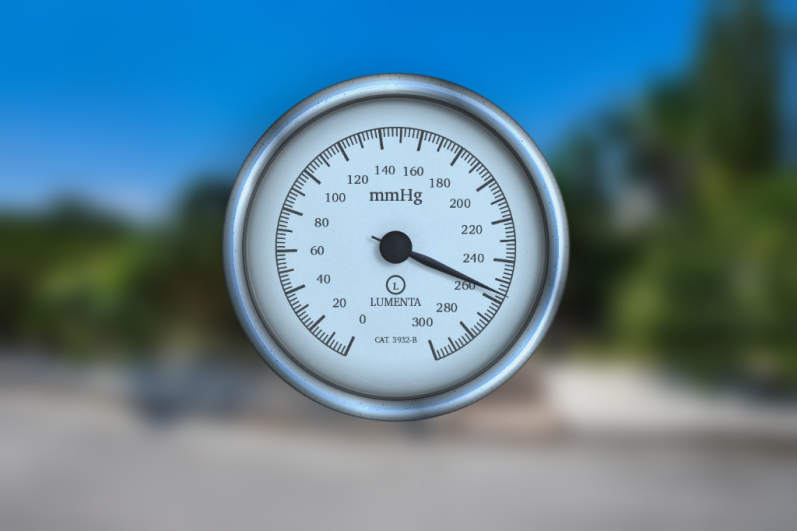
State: 256mmHg
